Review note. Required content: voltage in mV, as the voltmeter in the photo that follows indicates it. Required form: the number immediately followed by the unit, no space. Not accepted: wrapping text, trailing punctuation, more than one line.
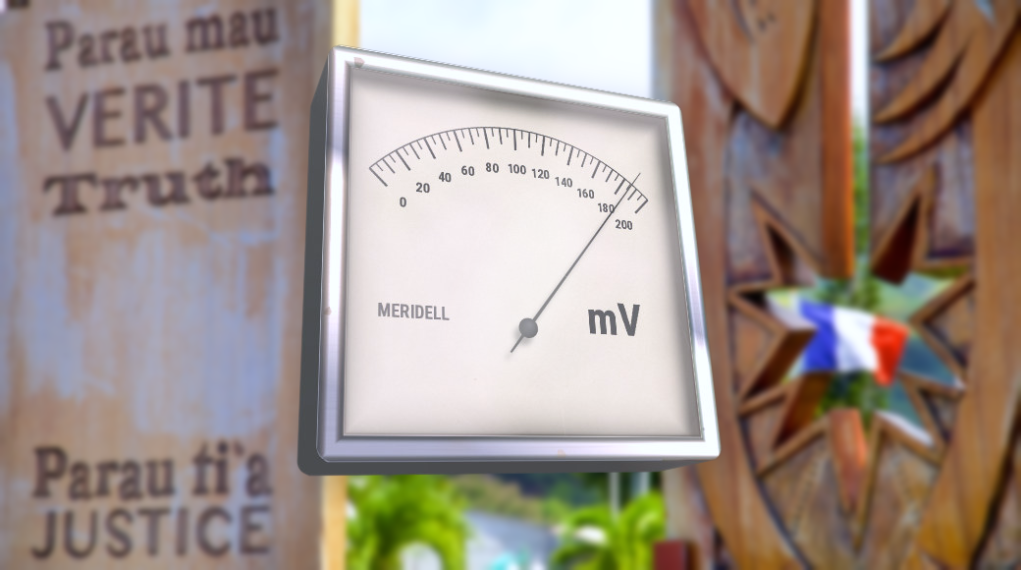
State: 185mV
